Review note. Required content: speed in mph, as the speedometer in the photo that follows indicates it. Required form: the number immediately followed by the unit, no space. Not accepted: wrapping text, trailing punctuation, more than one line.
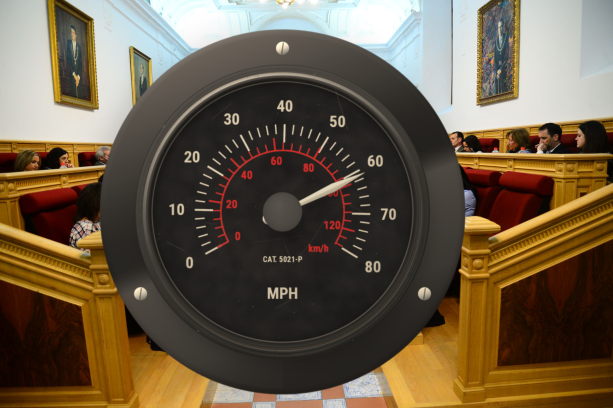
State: 61mph
